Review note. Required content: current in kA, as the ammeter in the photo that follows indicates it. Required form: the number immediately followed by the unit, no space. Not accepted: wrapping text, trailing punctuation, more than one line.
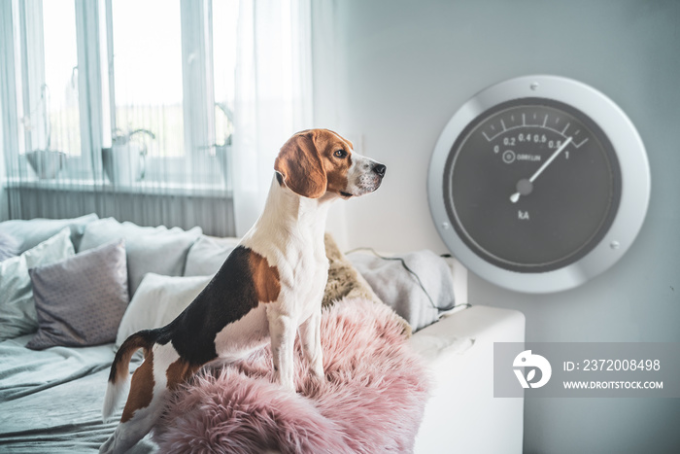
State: 0.9kA
